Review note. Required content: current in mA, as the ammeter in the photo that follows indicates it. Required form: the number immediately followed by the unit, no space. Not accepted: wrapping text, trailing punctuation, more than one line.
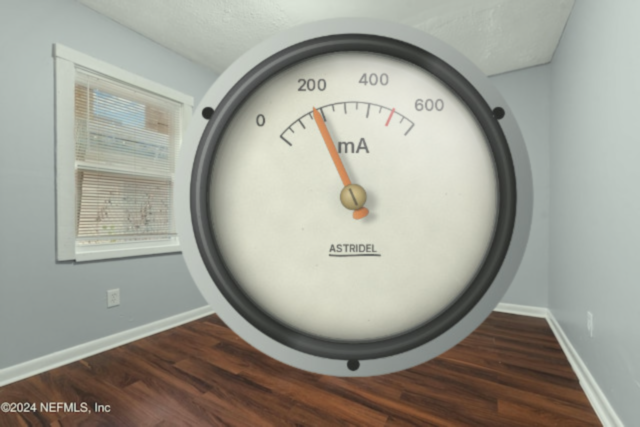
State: 175mA
